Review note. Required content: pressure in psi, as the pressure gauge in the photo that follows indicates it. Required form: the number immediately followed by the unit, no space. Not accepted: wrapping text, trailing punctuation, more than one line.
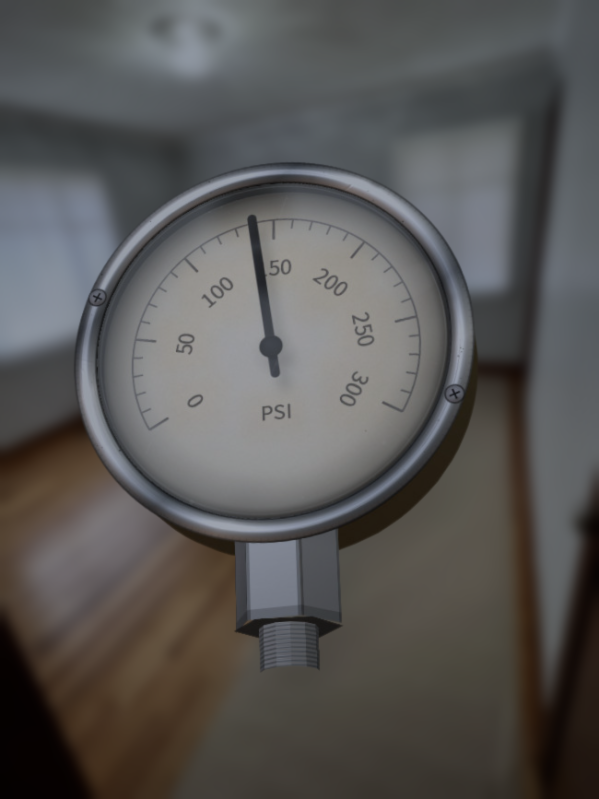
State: 140psi
